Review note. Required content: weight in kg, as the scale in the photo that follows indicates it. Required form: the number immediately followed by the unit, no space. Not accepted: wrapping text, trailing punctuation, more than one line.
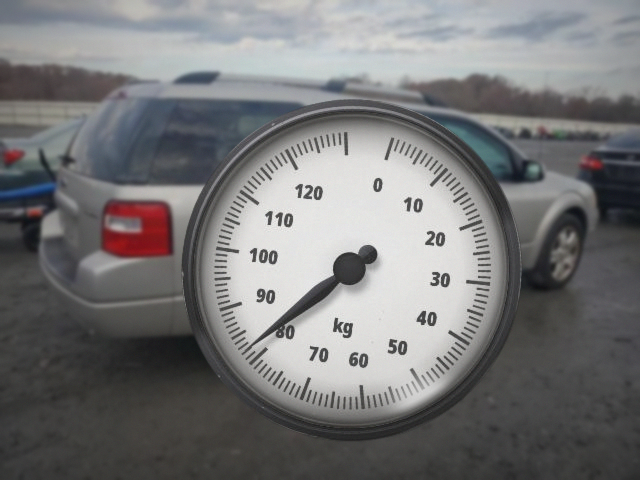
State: 82kg
